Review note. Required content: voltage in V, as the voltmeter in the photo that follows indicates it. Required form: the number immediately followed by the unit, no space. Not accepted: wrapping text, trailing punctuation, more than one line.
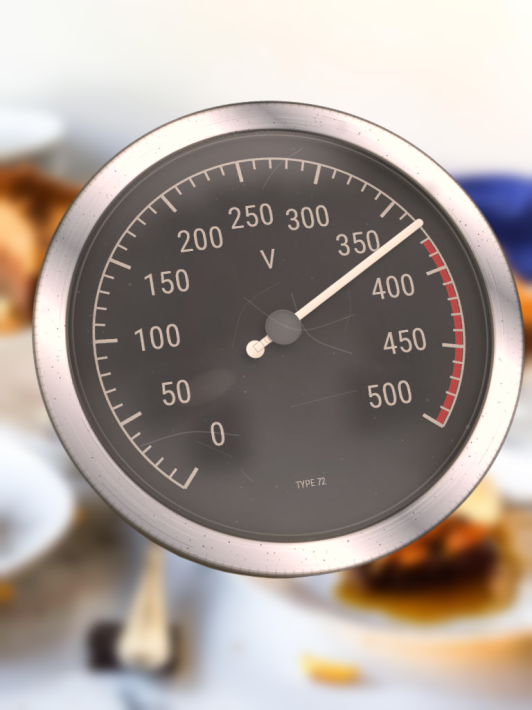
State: 370V
